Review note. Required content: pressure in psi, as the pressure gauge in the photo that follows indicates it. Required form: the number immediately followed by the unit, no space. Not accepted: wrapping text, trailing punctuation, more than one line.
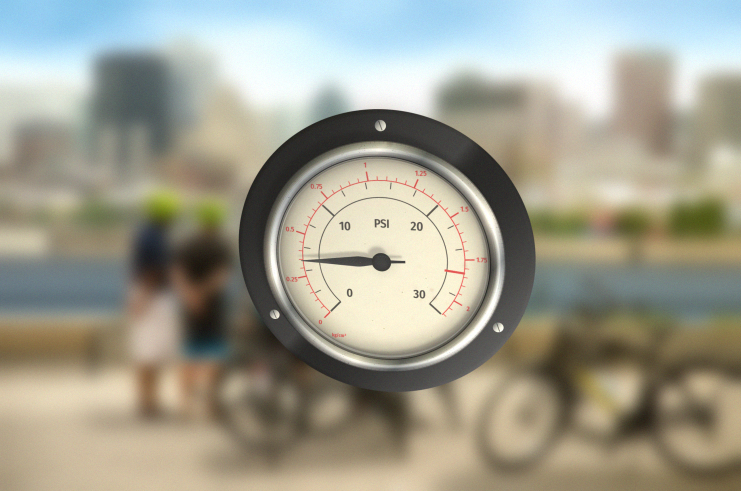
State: 5psi
